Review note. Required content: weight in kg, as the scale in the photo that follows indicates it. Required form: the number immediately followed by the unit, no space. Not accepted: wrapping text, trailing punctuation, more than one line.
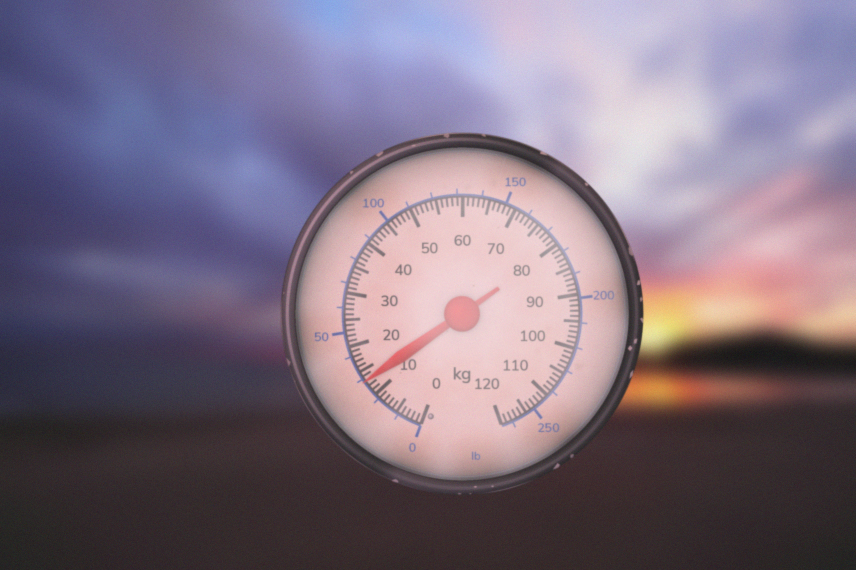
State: 13kg
